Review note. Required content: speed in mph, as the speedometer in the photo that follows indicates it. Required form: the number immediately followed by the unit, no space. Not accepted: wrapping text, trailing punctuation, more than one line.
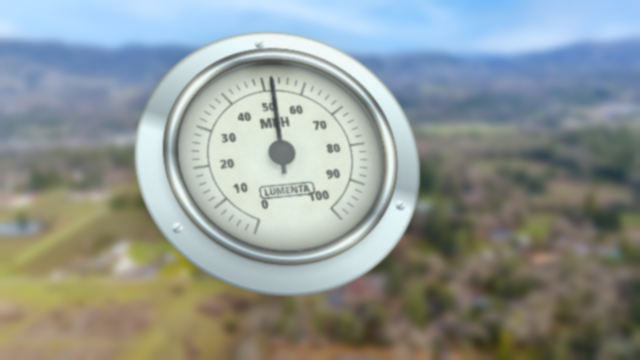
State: 52mph
